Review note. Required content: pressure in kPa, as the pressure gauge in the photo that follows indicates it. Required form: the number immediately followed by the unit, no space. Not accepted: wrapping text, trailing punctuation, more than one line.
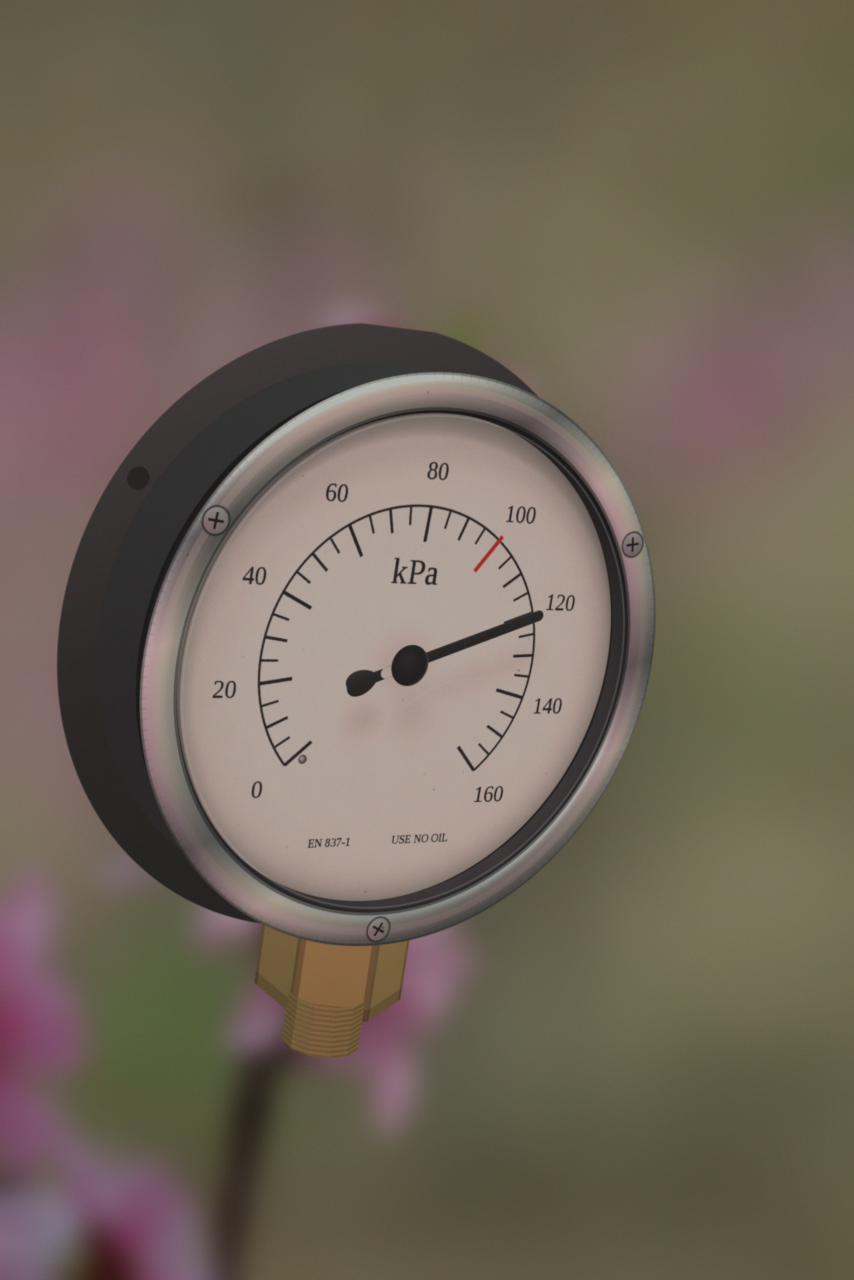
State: 120kPa
